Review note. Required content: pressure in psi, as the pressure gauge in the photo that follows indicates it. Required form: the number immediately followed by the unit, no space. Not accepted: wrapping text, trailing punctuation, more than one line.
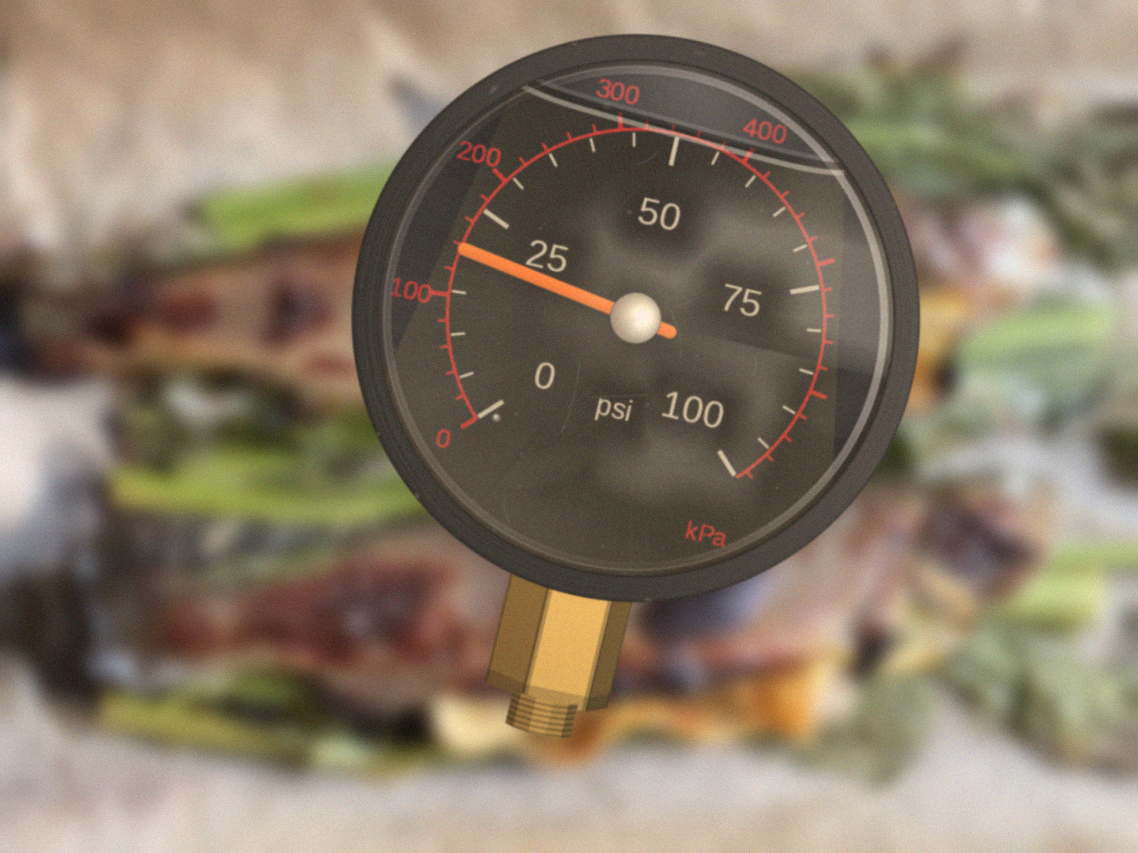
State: 20psi
